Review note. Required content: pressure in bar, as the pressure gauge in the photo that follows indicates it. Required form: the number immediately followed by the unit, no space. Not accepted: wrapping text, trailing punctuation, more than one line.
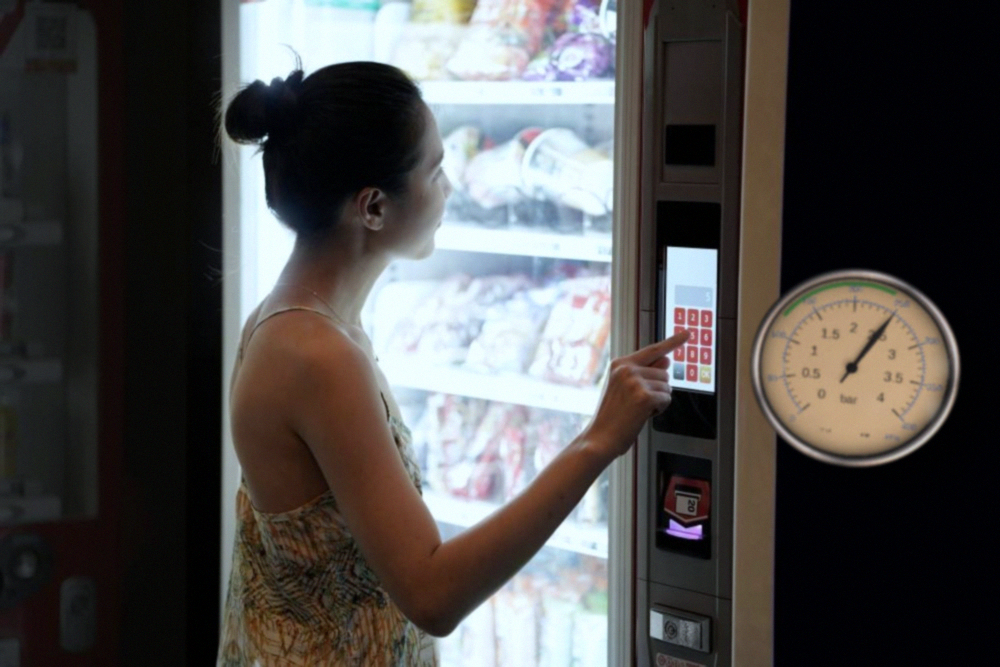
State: 2.5bar
